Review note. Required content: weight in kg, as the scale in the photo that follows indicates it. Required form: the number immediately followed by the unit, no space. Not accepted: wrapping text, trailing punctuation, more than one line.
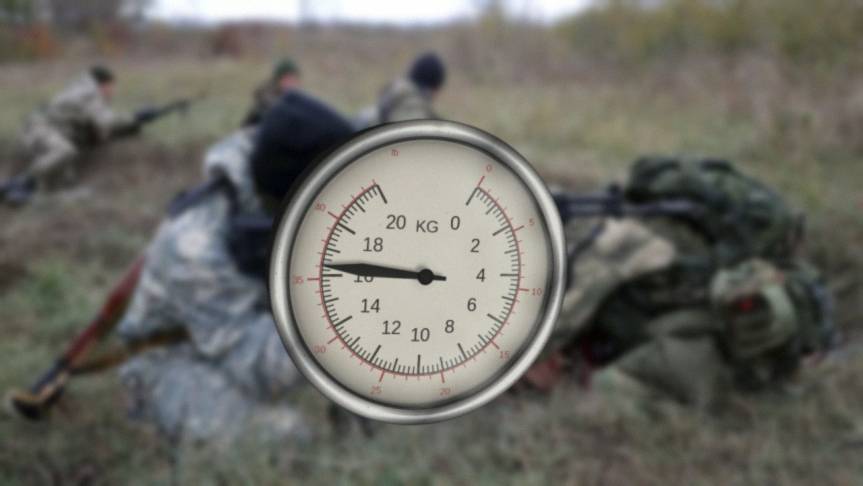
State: 16.4kg
